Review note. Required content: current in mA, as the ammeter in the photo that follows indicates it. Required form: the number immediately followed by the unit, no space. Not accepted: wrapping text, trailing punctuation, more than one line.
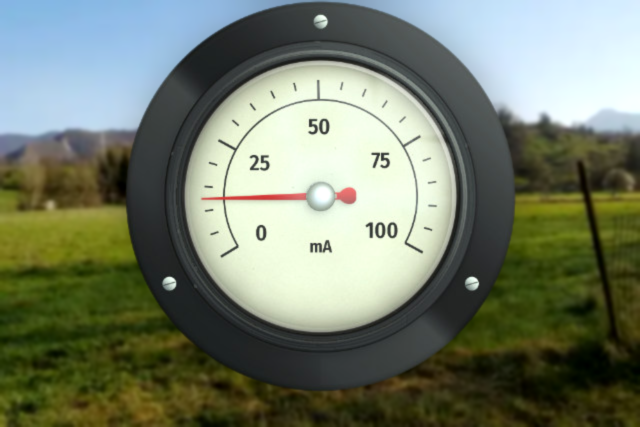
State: 12.5mA
